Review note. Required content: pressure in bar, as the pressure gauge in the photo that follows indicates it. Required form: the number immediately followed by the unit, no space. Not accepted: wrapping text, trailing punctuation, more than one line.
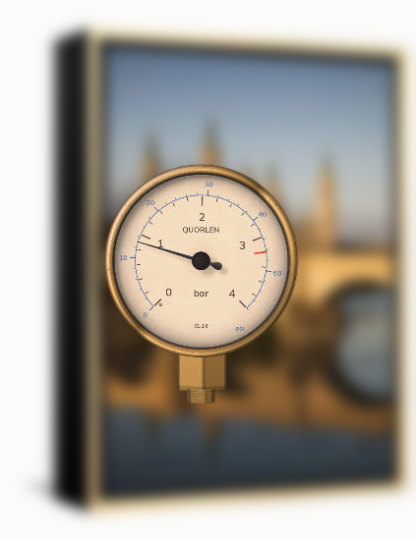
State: 0.9bar
